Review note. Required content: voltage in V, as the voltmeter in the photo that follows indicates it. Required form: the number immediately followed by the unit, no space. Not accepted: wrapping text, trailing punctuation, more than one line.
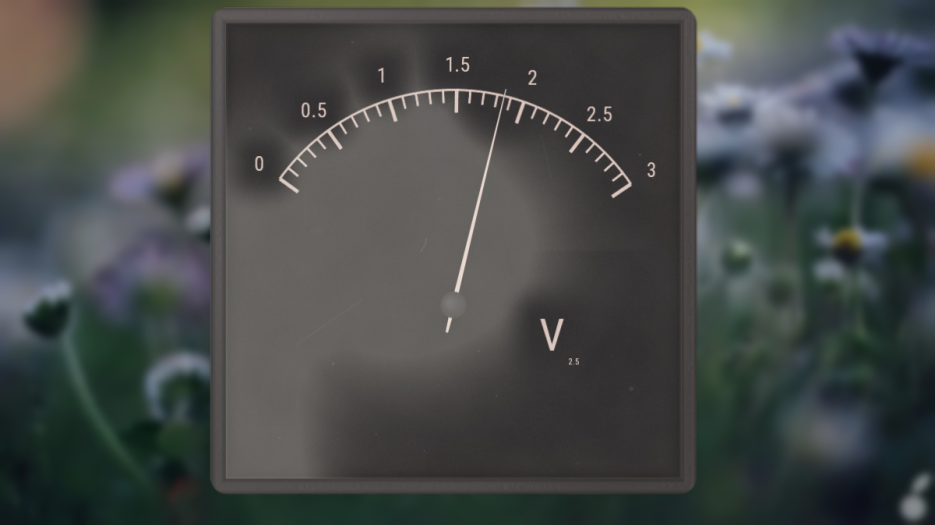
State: 1.85V
